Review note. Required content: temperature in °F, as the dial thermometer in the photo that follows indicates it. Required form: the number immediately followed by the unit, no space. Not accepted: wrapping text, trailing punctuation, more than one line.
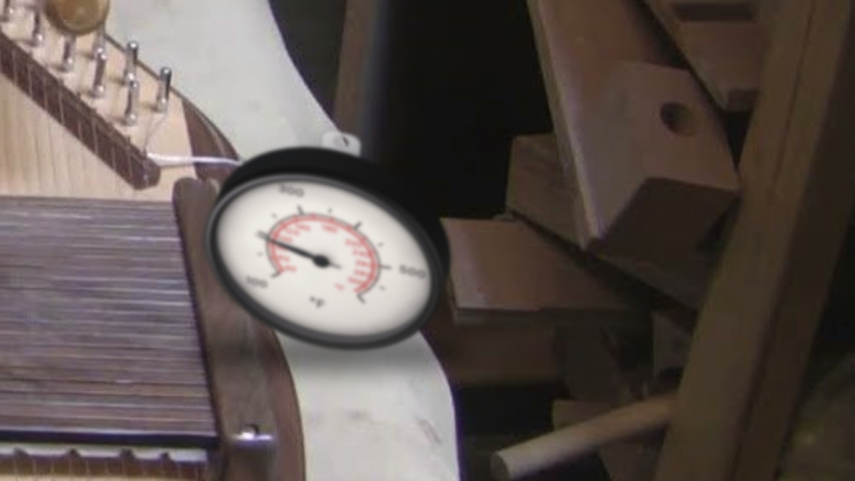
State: 200°F
